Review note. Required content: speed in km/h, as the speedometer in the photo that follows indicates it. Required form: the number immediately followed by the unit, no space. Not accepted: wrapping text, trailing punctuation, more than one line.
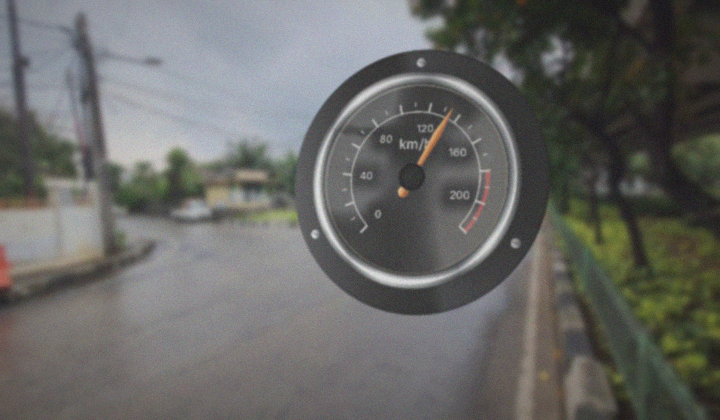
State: 135km/h
